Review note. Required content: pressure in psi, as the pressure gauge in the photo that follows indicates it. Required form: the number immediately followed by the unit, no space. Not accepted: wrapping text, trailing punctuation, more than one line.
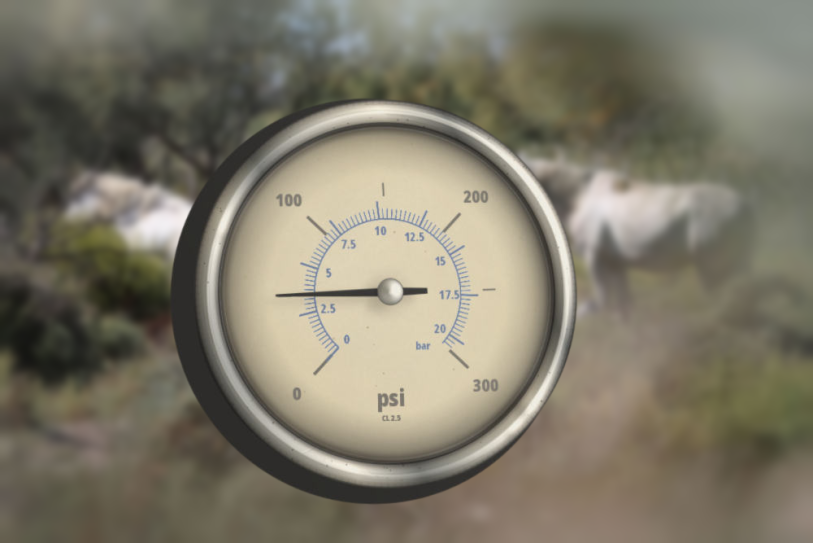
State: 50psi
